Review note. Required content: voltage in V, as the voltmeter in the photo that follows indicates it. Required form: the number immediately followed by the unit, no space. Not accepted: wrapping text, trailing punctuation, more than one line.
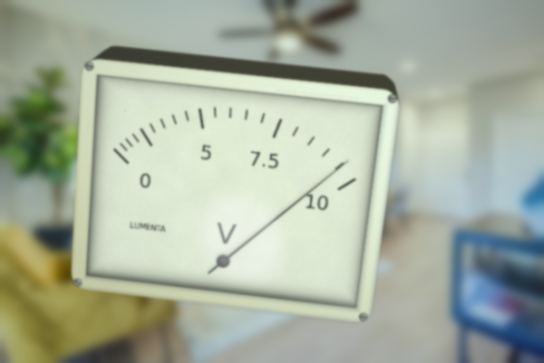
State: 9.5V
